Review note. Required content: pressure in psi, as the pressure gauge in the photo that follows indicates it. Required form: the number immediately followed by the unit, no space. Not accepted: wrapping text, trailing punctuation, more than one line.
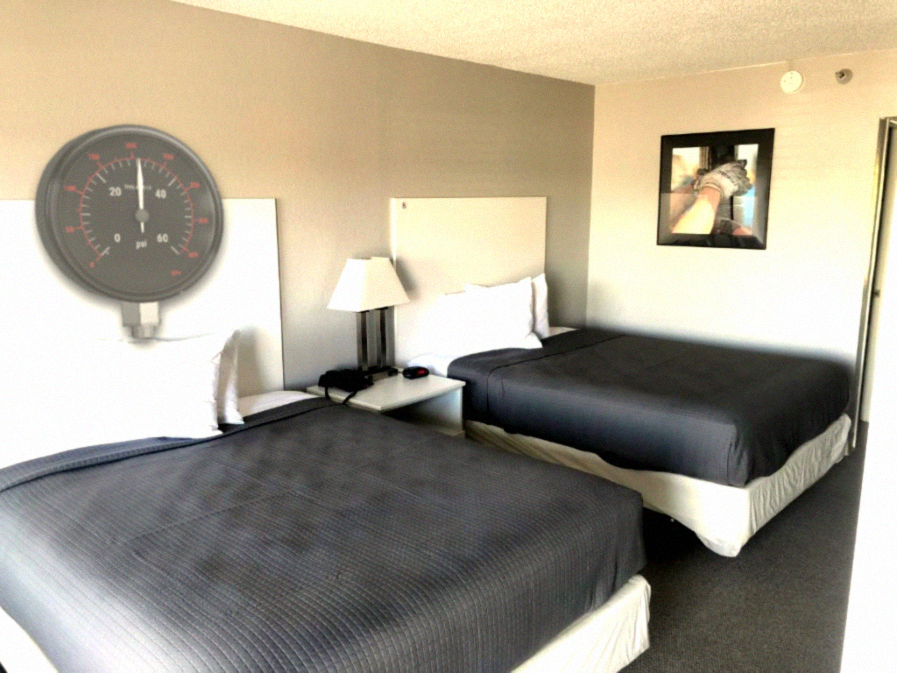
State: 30psi
